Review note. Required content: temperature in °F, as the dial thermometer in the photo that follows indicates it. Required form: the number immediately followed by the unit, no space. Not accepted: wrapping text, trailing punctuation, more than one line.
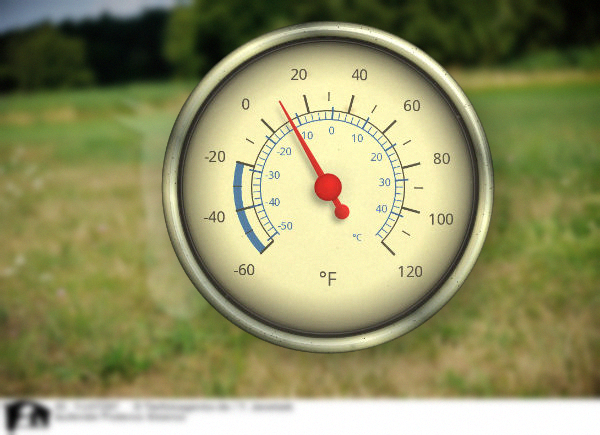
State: 10°F
